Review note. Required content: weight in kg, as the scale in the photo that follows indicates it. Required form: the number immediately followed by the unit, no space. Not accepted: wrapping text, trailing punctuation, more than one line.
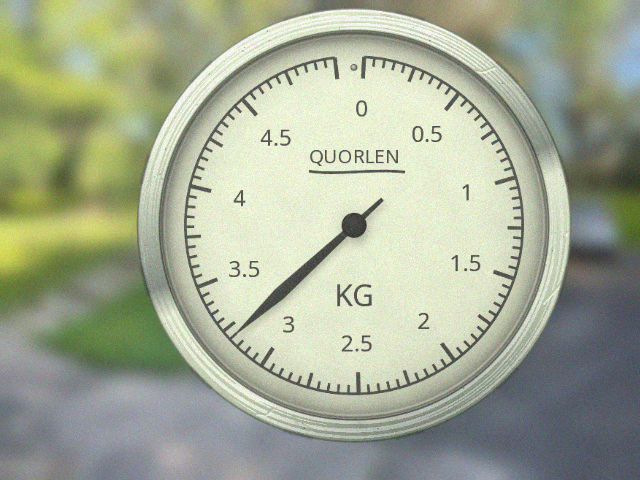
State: 3.2kg
